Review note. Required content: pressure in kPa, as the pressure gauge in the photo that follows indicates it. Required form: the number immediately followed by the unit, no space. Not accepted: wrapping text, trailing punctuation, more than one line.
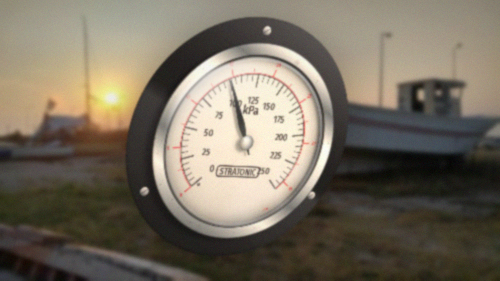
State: 100kPa
